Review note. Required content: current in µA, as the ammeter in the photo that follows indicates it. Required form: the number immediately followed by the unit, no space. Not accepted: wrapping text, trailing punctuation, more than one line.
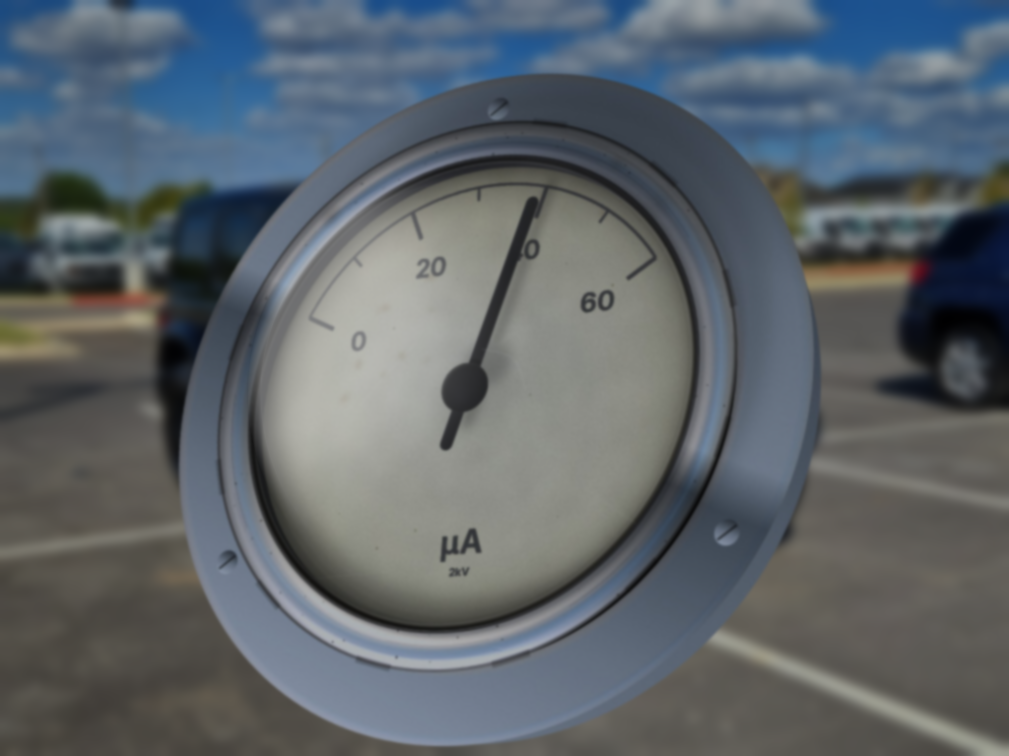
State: 40µA
